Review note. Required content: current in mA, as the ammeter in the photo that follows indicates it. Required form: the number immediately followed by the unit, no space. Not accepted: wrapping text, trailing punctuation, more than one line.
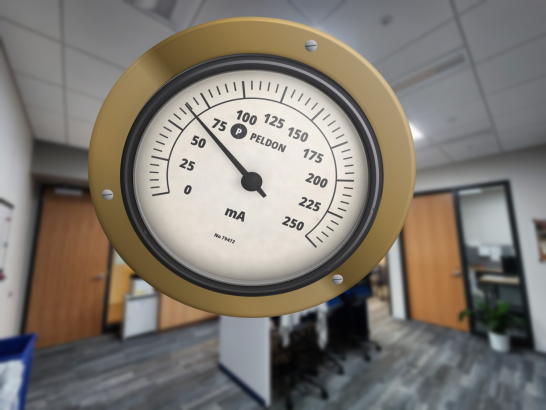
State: 65mA
